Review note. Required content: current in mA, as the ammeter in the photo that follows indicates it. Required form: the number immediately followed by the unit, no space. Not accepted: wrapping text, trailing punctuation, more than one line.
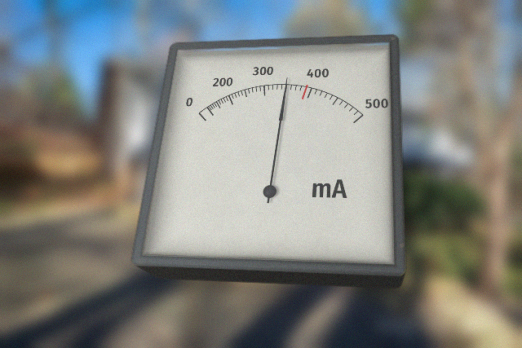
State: 350mA
